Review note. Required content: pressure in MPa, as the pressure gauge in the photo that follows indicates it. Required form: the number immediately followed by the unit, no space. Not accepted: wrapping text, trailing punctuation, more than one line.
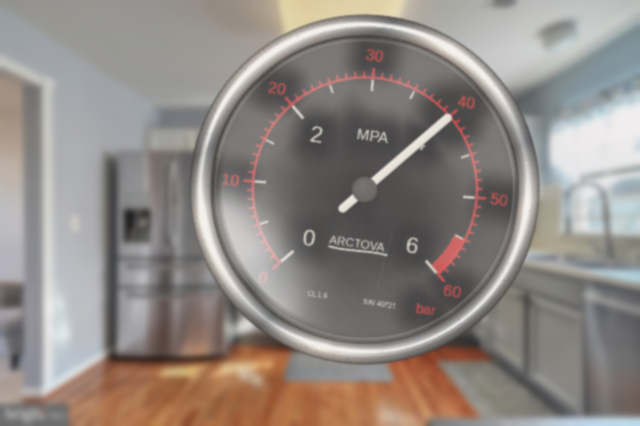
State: 4MPa
